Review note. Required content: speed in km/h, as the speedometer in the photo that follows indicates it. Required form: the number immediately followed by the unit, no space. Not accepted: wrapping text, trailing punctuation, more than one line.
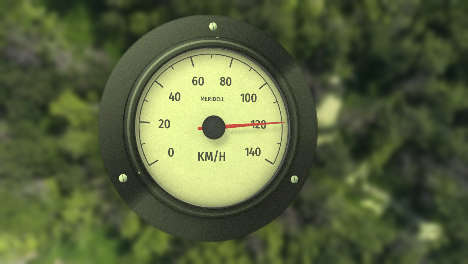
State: 120km/h
